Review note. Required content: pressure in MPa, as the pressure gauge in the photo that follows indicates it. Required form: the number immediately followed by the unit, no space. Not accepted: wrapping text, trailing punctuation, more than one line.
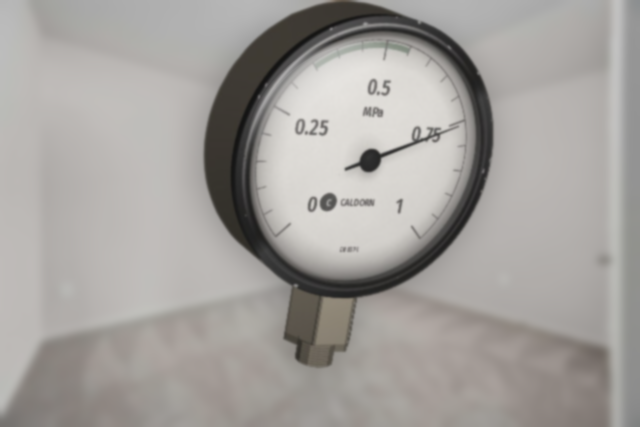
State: 0.75MPa
